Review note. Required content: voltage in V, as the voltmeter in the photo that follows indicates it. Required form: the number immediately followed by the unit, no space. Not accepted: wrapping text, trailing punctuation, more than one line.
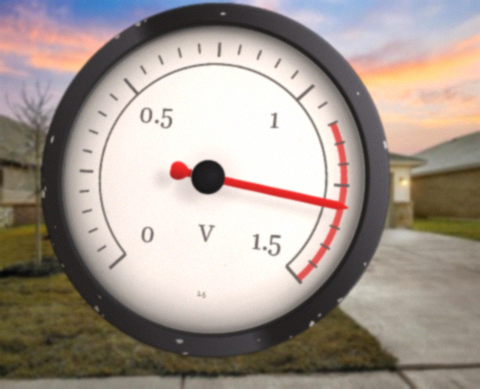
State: 1.3V
